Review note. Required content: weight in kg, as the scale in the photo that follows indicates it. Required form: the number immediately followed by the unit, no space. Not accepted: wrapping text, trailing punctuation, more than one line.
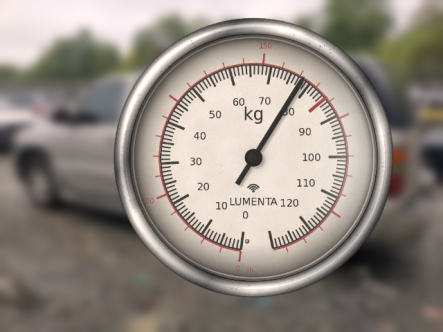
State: 78kg
